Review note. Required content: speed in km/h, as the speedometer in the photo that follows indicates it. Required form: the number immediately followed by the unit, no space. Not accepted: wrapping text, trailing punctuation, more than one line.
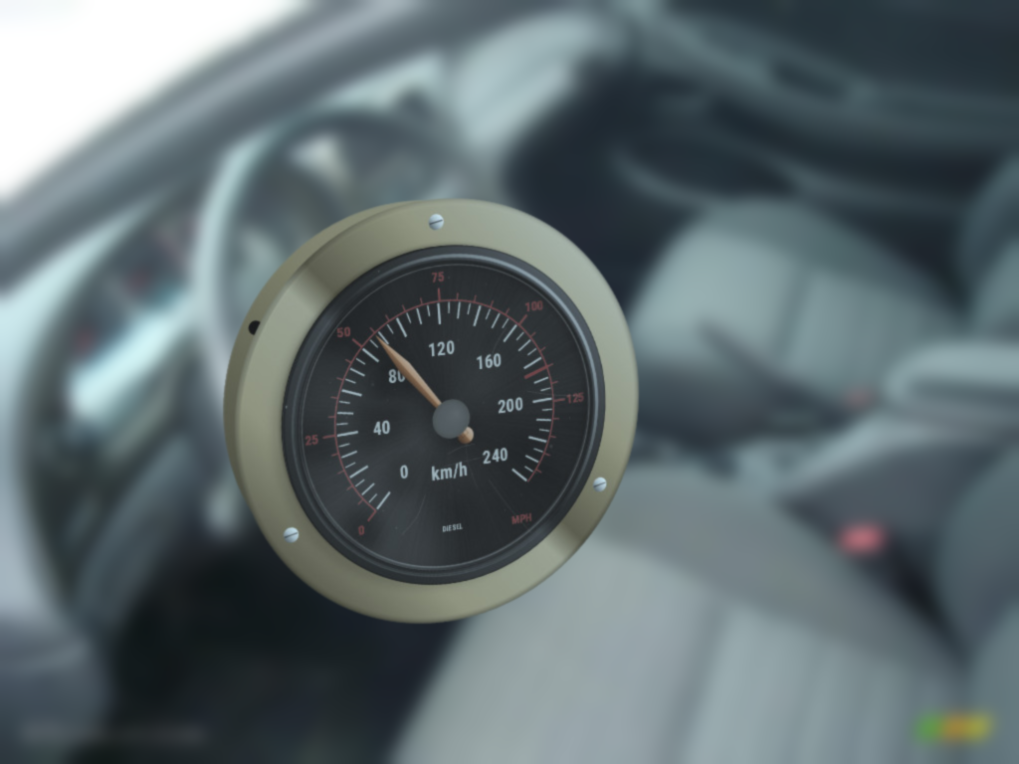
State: 87.5km/h
